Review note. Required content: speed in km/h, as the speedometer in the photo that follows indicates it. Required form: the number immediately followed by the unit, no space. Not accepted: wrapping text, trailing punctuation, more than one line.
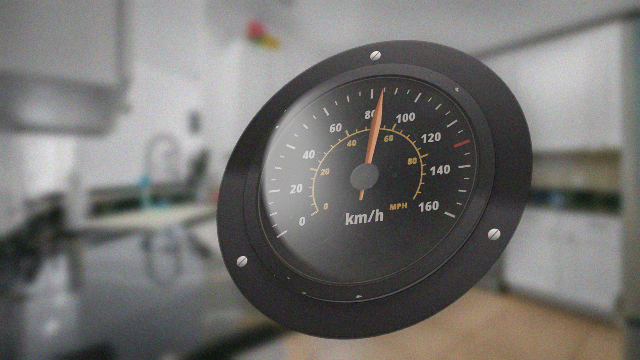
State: 85km/h
